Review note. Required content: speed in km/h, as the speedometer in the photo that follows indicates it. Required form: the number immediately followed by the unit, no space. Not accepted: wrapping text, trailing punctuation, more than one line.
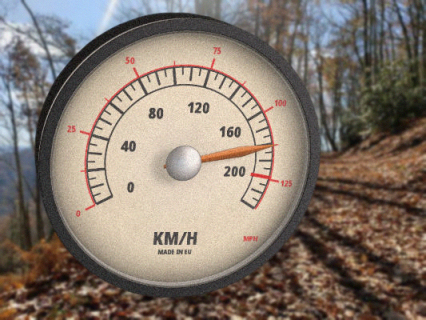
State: 180km/h
